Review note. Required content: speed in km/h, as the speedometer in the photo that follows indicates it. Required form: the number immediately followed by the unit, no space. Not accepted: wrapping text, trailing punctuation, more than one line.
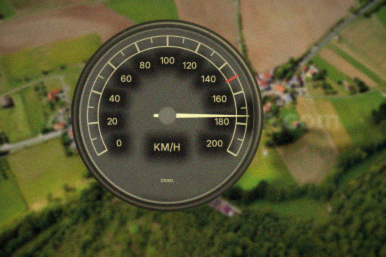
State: 175km/h
